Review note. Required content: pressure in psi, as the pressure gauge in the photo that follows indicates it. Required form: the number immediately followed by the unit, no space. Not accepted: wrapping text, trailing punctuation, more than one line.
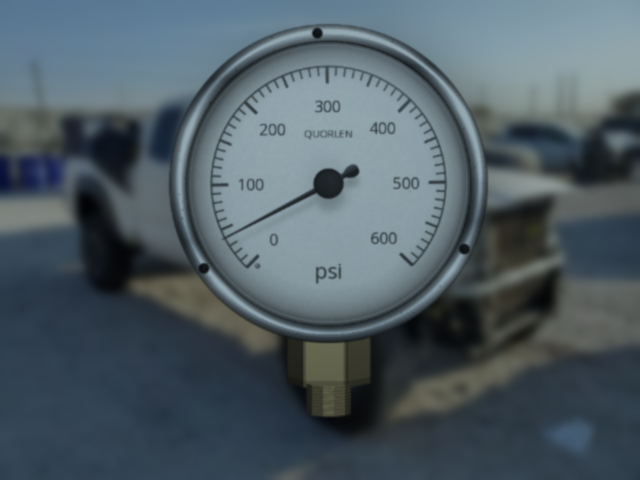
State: 40psi
